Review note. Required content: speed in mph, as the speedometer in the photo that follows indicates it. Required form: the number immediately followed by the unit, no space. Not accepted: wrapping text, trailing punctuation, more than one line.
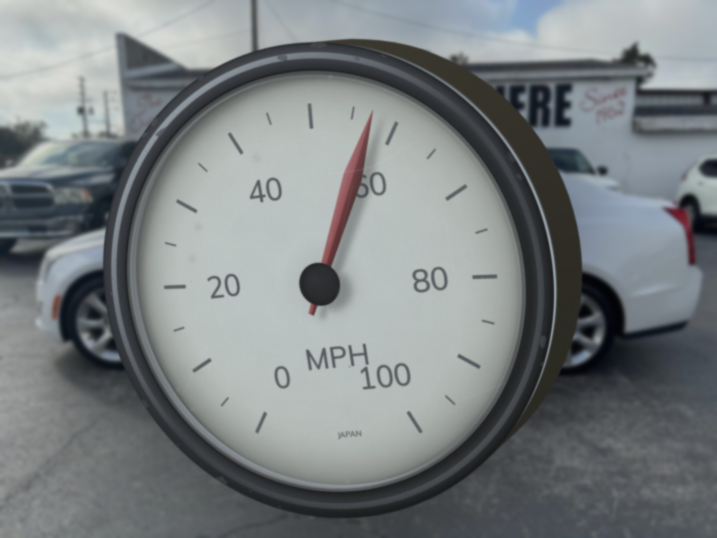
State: 57.5mph
